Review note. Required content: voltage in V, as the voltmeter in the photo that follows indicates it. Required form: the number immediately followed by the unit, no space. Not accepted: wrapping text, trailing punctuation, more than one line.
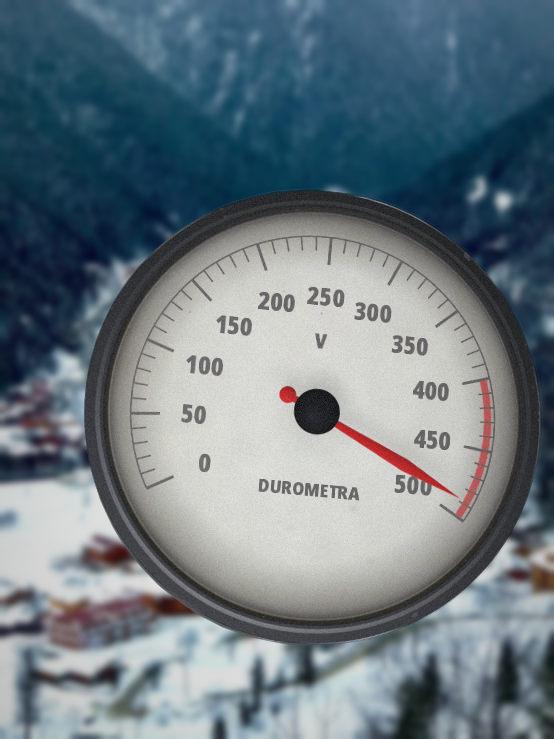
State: 490V
